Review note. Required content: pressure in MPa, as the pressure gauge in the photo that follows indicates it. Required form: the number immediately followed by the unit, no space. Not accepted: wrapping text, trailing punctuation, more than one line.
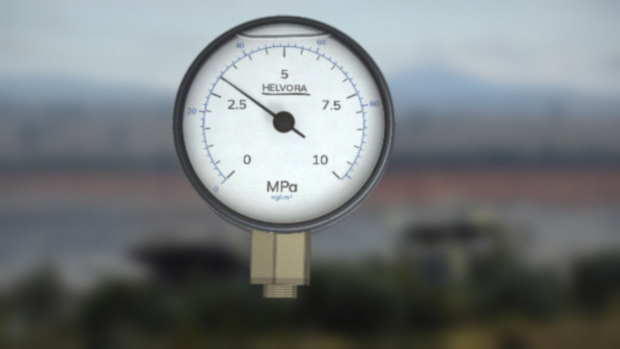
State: 3MPa
